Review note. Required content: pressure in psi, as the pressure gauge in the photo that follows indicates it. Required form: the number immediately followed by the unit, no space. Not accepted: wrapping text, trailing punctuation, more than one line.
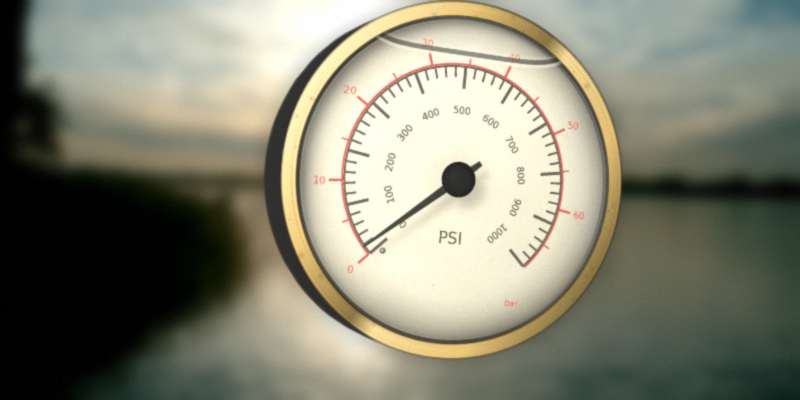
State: 20psi
